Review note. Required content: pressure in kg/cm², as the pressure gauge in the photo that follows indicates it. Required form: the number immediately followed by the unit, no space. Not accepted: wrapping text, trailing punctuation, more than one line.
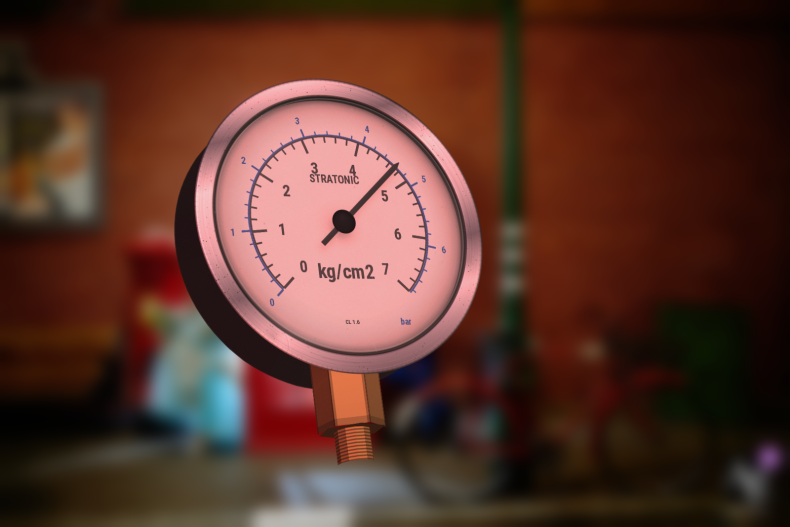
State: 4.7kg/cm²
